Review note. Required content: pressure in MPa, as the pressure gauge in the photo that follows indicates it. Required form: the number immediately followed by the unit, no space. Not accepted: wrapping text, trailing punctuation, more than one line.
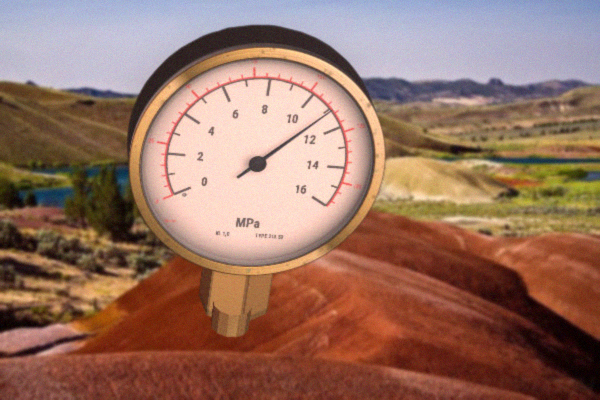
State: 11MPa
